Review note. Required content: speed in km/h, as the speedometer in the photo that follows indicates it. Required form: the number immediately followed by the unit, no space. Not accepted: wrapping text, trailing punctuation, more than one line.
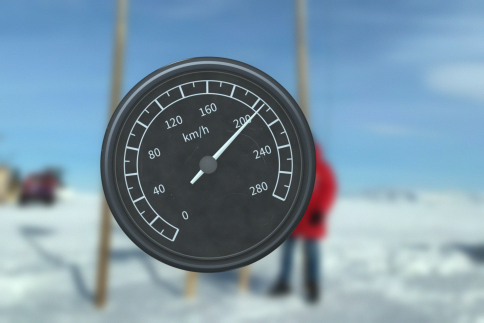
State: 205km/h
